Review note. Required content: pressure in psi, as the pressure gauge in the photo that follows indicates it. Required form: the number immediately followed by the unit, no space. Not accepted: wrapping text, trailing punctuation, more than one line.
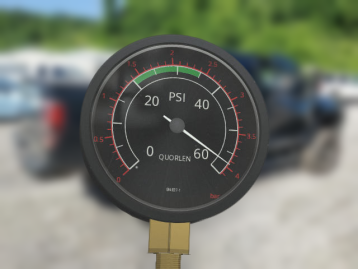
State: 57.5psi
